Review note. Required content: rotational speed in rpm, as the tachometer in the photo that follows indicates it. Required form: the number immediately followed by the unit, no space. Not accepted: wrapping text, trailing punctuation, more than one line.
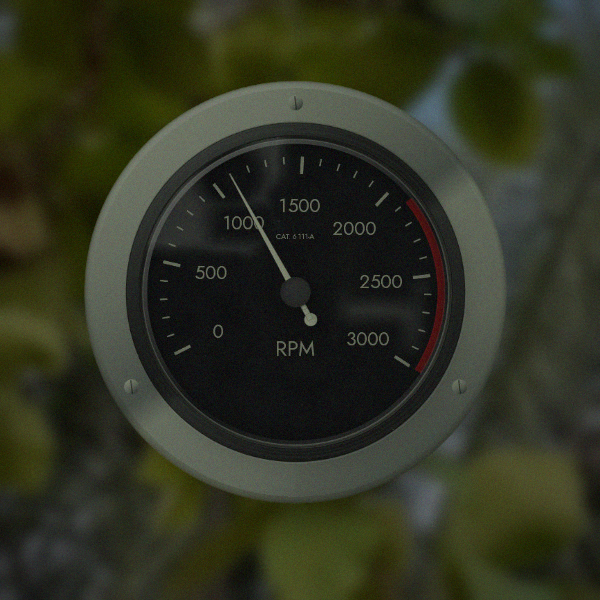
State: 1100rpm
